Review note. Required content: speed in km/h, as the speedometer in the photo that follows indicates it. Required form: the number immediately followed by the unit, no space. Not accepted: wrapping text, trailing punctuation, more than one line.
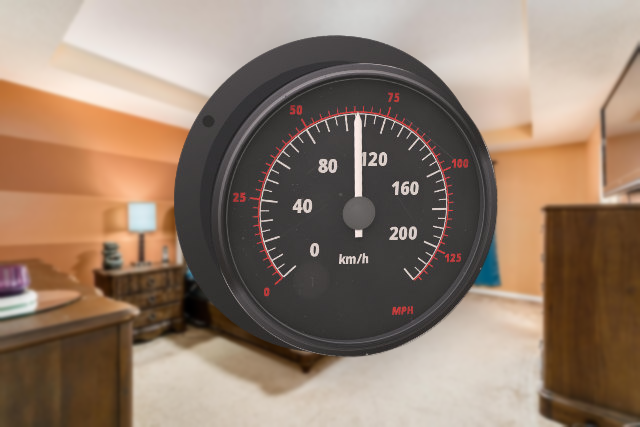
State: 105km/h
